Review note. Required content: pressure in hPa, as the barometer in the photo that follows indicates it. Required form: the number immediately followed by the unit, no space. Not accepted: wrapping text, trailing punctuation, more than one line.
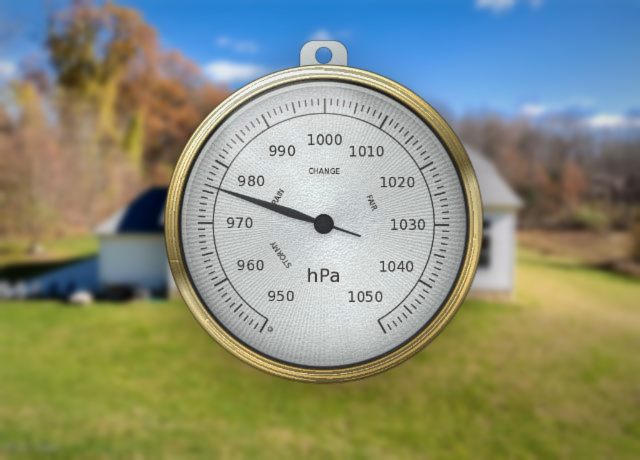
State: 976hPa
